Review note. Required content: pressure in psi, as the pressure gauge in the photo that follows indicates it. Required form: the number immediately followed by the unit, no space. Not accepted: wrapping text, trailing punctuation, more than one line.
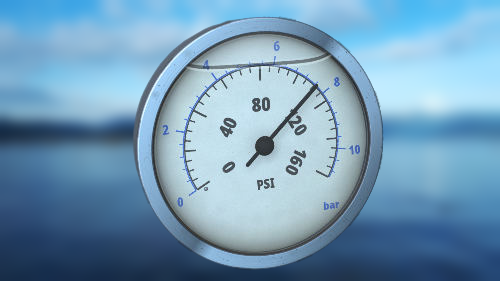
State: 110psi
